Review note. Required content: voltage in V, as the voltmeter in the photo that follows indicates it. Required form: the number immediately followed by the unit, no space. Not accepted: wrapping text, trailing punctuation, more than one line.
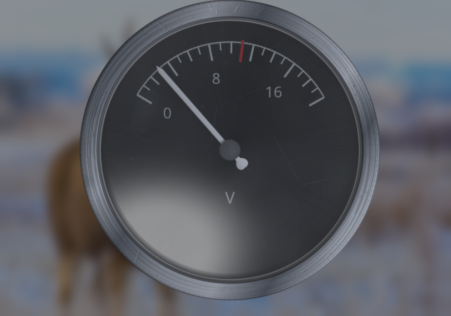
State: 3V
